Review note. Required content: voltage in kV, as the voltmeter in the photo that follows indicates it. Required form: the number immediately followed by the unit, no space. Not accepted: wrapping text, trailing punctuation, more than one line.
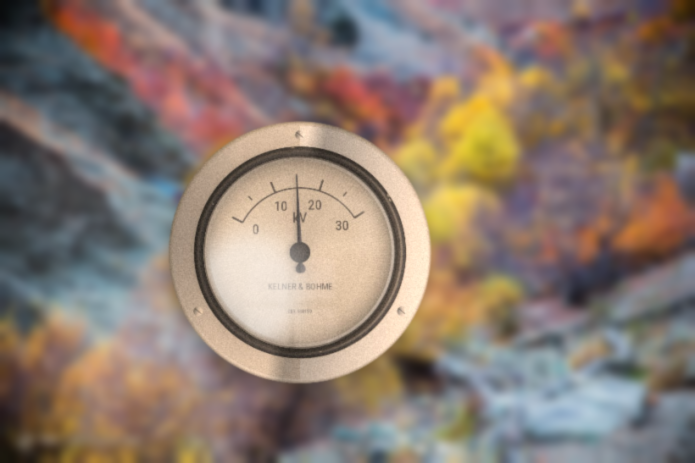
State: 15kV
